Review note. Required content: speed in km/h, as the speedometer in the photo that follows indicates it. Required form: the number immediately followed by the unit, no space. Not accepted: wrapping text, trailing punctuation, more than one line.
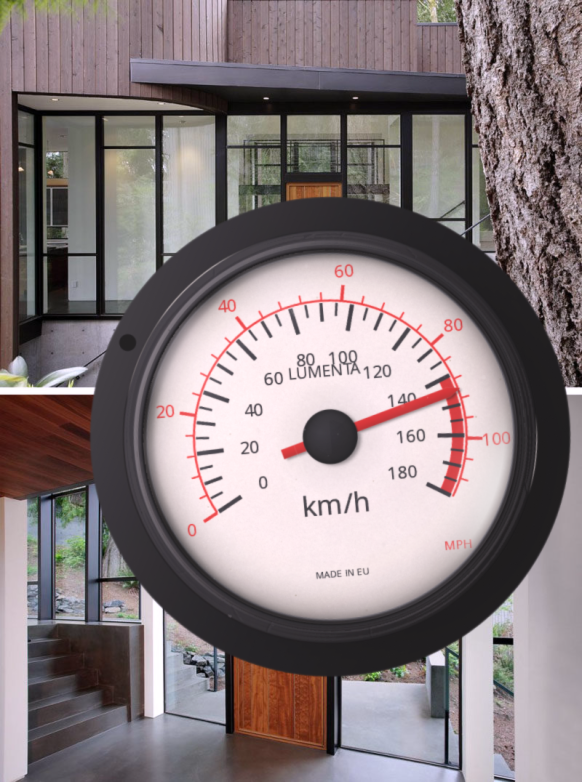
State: 145km/h
